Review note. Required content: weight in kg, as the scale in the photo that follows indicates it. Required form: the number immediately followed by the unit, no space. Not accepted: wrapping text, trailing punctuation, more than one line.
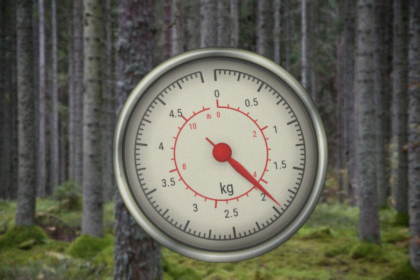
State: 1.95kg
